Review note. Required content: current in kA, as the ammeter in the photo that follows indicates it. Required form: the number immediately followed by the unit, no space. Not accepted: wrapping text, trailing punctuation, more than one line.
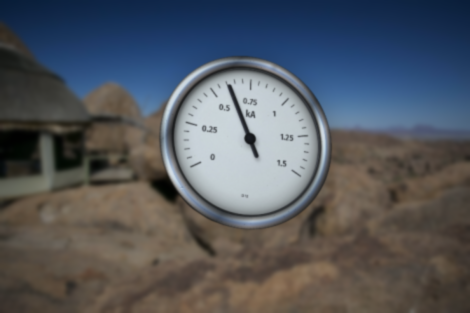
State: 0.6kA
